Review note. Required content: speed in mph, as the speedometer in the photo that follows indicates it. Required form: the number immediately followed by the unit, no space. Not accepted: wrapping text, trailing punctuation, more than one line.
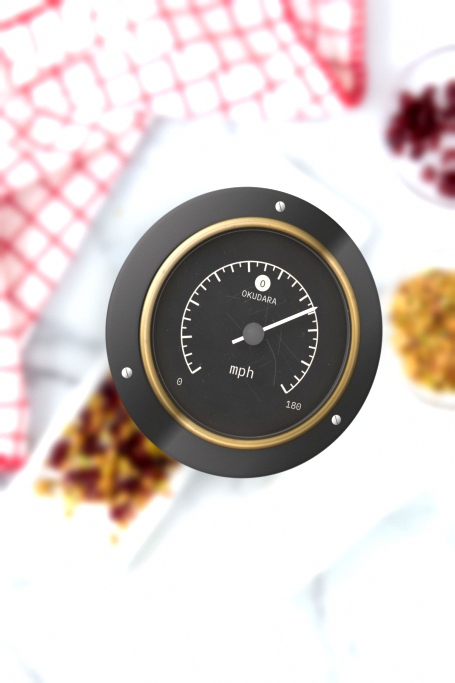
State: 127.5mph
